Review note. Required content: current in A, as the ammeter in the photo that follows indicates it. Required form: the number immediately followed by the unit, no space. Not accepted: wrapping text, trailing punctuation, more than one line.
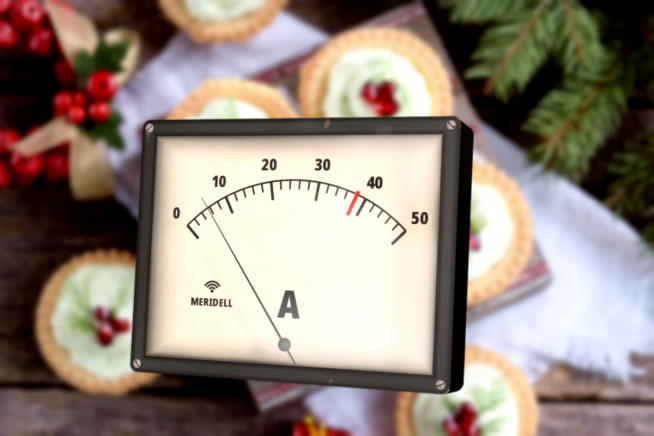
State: 6A
